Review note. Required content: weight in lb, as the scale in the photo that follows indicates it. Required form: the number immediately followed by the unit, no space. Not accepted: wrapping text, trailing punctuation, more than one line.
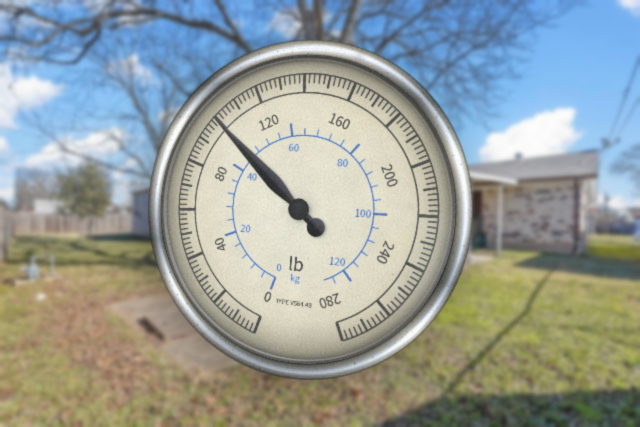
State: 100lb
